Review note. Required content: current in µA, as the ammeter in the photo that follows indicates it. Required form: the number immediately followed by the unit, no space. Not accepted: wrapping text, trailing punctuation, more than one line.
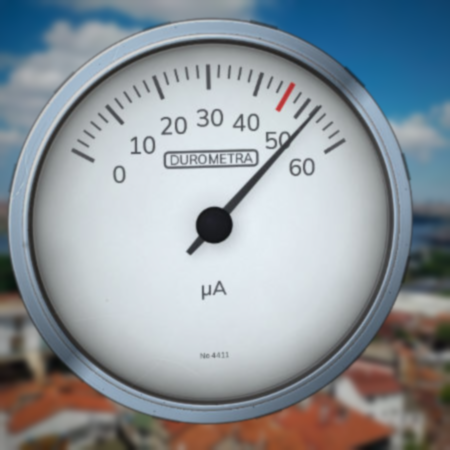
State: 52µA
